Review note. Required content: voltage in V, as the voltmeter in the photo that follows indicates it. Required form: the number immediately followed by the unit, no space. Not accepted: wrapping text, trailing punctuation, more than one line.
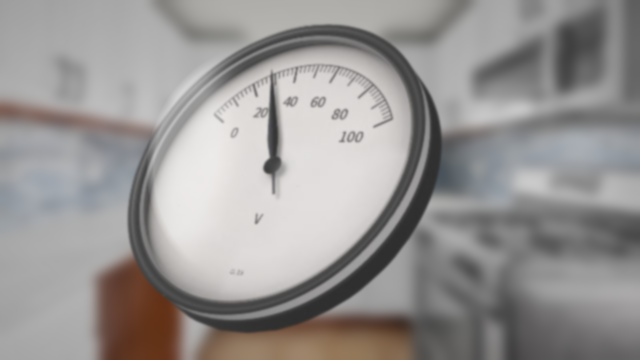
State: 30V
